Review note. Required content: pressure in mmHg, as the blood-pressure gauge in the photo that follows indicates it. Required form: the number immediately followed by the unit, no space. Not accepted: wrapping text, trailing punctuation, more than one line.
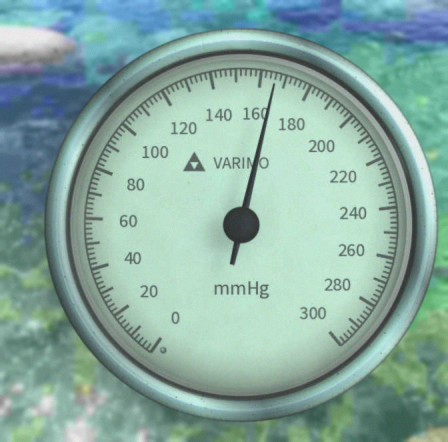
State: 166mmHg
